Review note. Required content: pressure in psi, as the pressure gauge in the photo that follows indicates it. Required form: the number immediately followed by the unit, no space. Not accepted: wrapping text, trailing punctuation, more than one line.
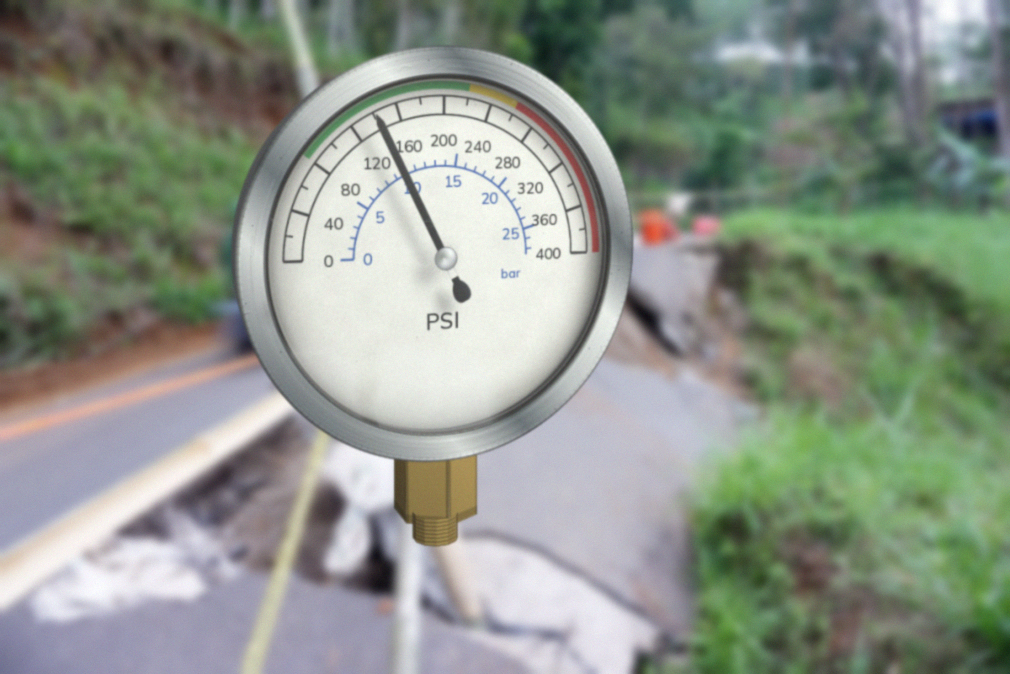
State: 140psi
